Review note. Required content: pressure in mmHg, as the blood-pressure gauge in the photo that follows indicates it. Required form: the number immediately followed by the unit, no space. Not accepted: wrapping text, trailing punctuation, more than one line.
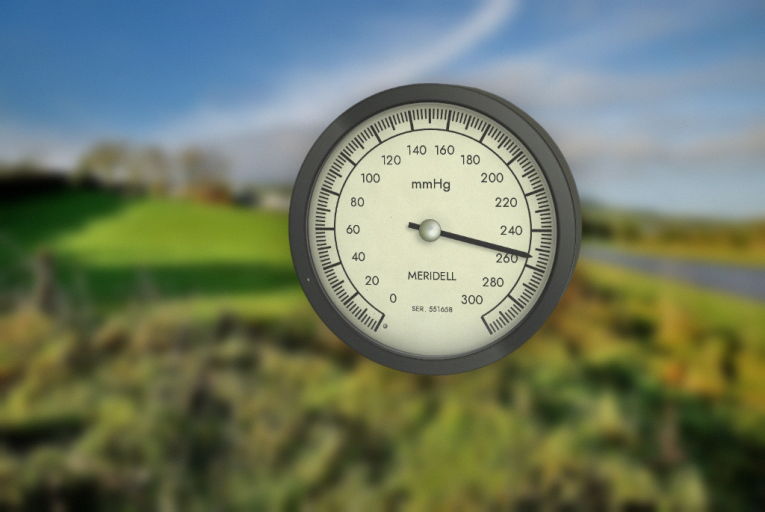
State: 254mmHg
